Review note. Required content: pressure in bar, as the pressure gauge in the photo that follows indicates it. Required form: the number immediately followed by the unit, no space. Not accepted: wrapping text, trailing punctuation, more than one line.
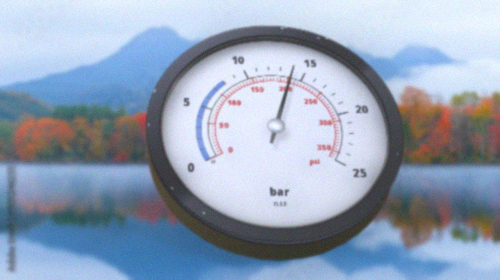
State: 14bar
